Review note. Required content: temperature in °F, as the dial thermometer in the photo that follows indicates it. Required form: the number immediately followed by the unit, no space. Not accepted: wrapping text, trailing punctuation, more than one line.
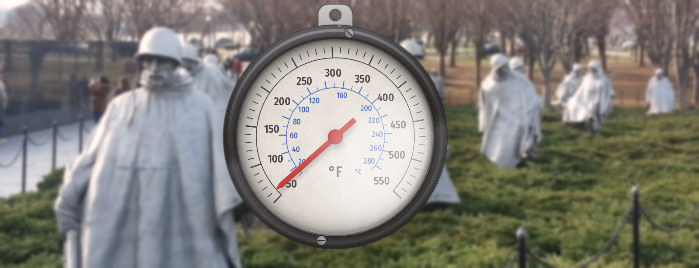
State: 60°F
